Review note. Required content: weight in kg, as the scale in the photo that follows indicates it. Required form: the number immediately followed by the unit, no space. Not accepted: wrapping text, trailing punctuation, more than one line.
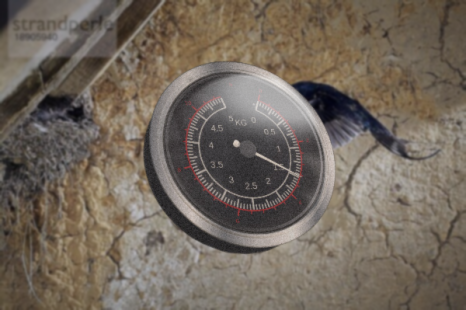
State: 1.5kg
